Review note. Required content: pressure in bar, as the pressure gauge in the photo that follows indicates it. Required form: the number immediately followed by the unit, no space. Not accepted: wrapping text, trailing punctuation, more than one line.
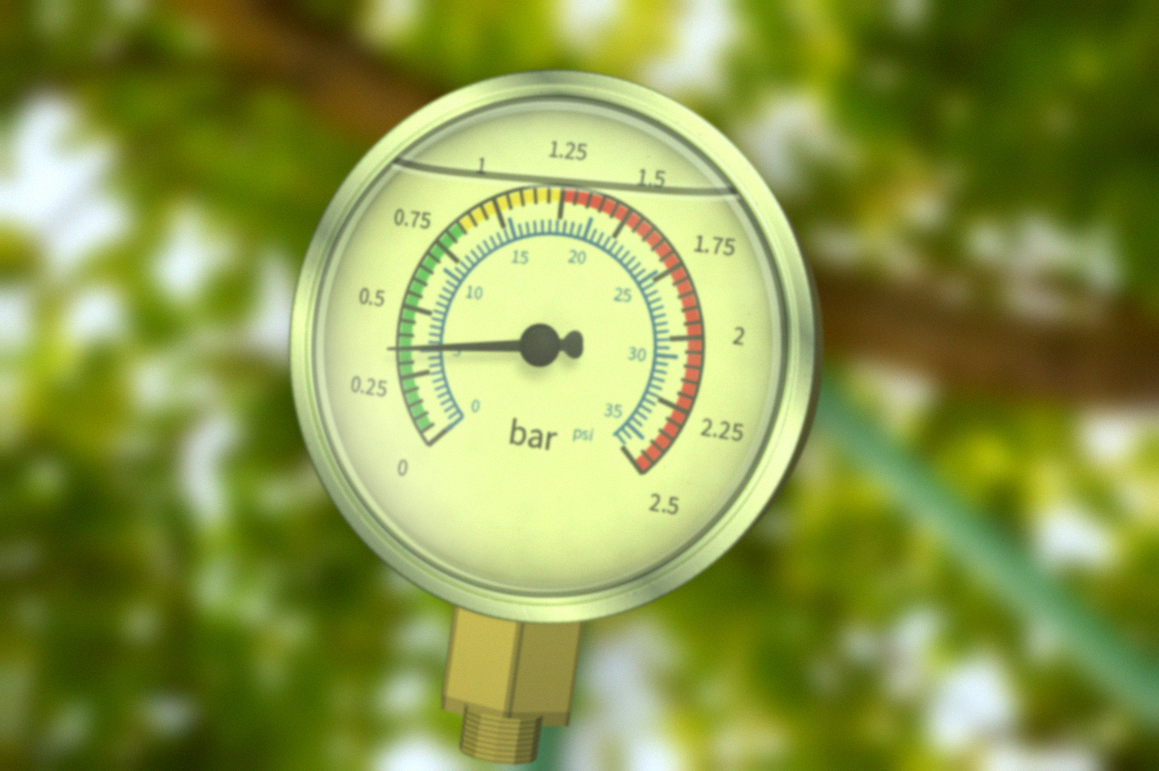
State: 0.35bar
